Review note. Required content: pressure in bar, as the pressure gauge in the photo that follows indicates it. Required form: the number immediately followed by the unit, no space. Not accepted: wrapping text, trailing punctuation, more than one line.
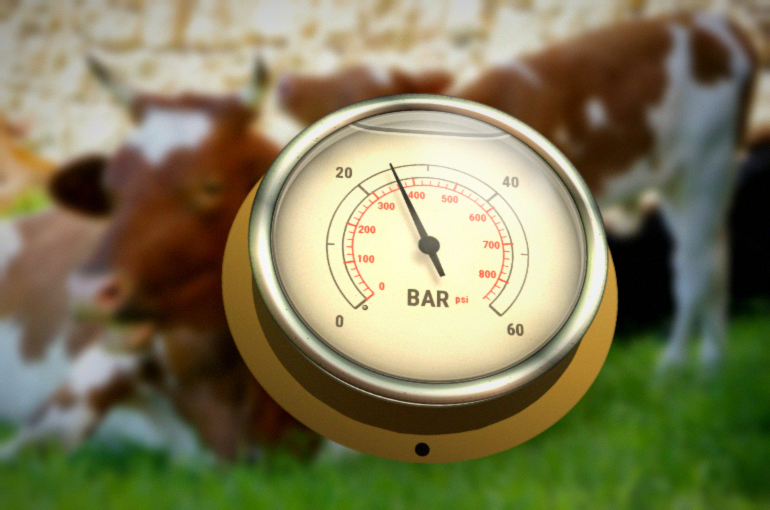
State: 25bar
